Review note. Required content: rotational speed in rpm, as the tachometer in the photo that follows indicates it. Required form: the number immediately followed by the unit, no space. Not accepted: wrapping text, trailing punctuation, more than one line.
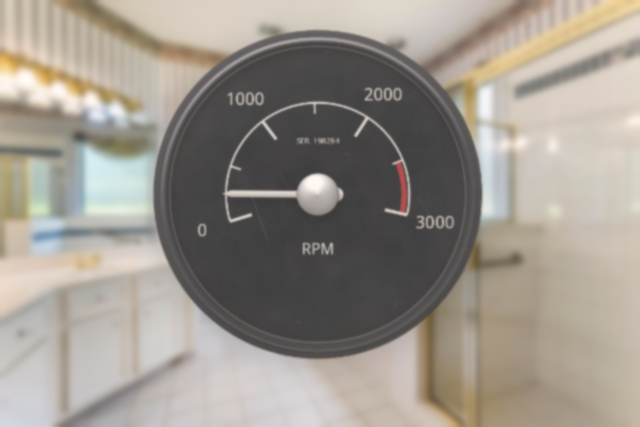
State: 250rpm
